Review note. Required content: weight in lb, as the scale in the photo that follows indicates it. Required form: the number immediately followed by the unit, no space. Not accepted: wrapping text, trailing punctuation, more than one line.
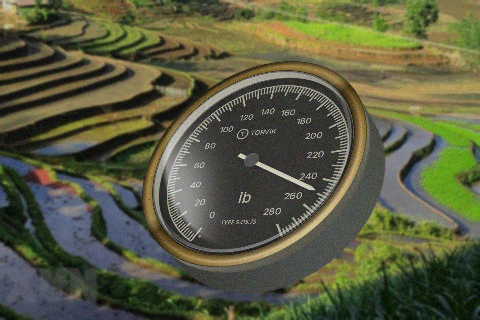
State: 250lb
